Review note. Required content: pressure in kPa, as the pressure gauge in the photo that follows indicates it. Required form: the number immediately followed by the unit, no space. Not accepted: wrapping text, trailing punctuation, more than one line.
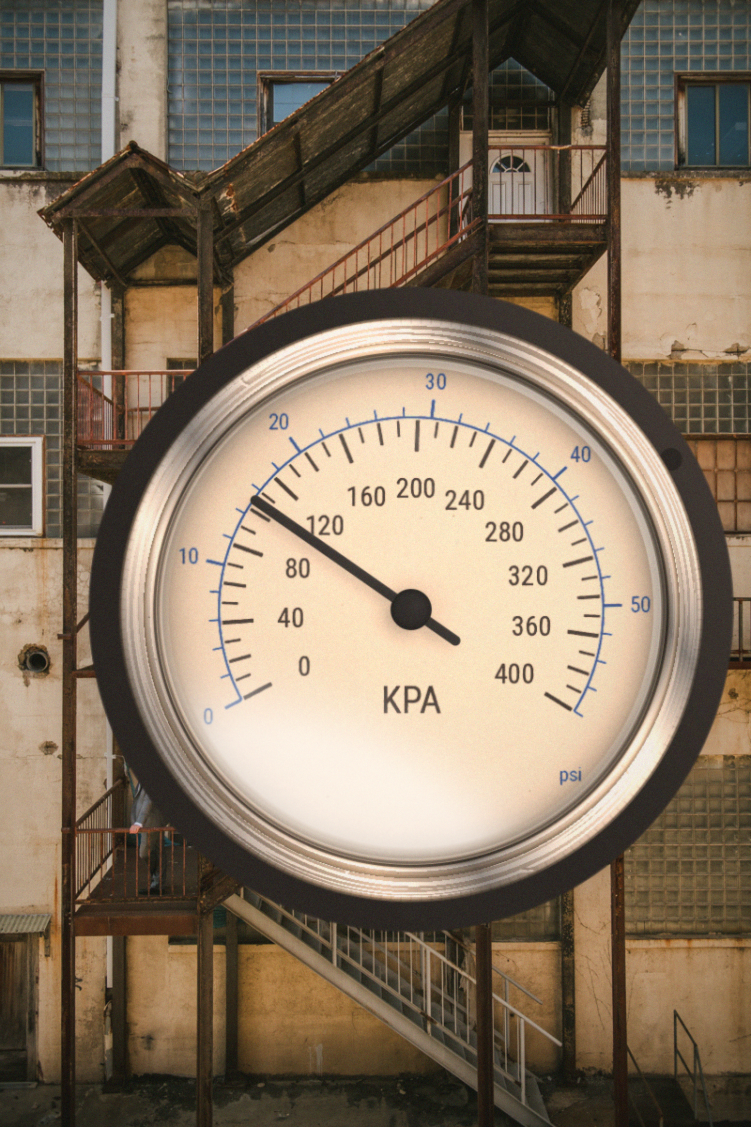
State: 105kPa
